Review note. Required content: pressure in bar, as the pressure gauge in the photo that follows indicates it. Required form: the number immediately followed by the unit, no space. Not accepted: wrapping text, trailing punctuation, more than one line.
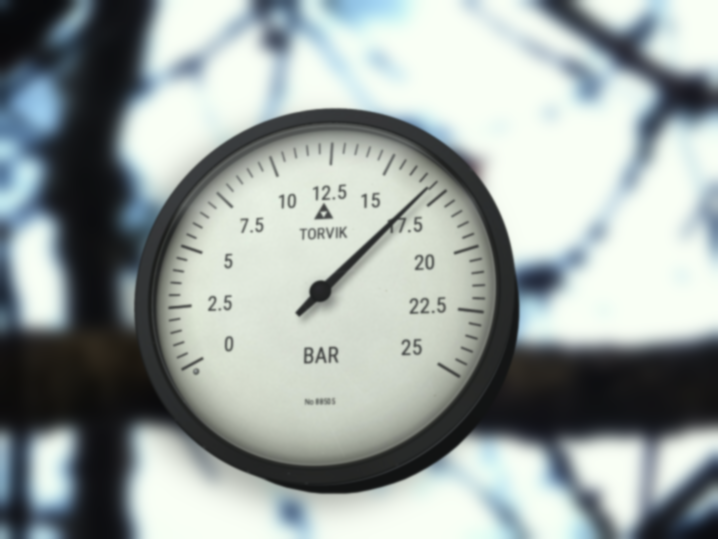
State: 17bar
